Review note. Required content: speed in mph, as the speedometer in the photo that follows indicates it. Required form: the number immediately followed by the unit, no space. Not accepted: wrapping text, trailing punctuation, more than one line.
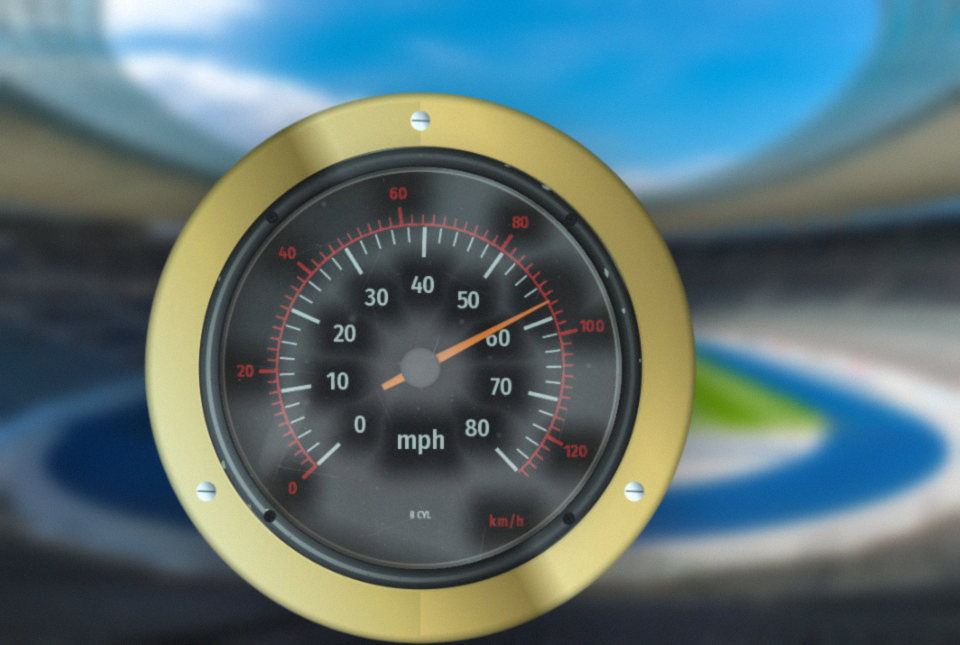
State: 58mph
